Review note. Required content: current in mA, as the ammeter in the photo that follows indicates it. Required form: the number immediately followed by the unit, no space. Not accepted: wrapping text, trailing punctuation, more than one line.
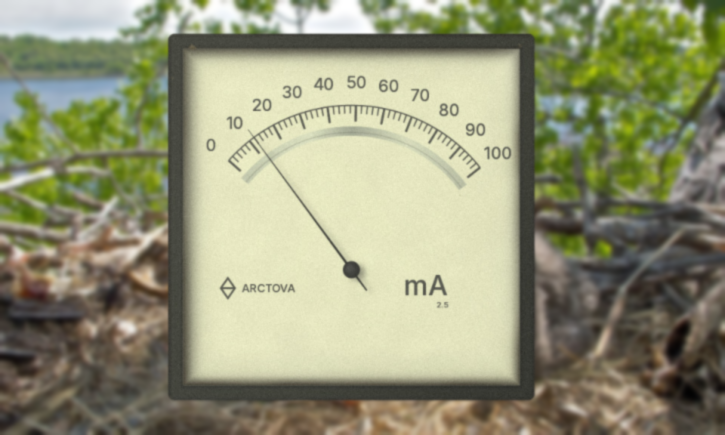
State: 12mA
